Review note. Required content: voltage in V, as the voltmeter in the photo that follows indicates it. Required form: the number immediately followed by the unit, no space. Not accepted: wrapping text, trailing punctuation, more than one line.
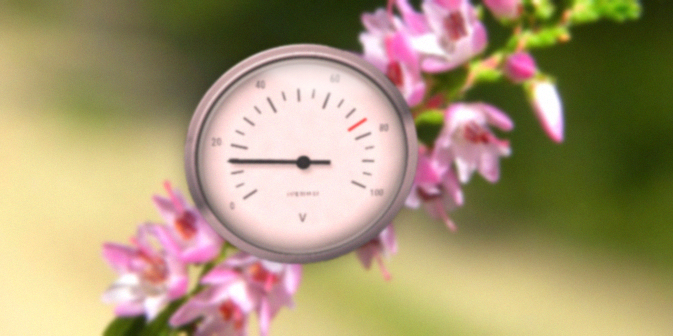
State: 15V
